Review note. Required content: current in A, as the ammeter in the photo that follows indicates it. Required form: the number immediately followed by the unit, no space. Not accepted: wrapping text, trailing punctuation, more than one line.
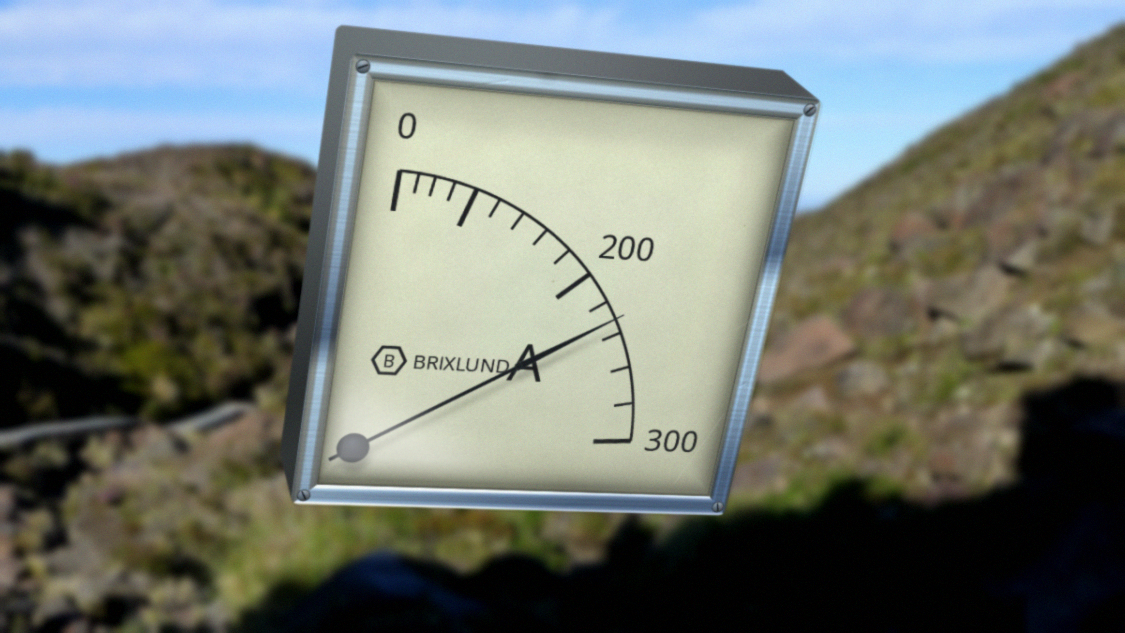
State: 230A
